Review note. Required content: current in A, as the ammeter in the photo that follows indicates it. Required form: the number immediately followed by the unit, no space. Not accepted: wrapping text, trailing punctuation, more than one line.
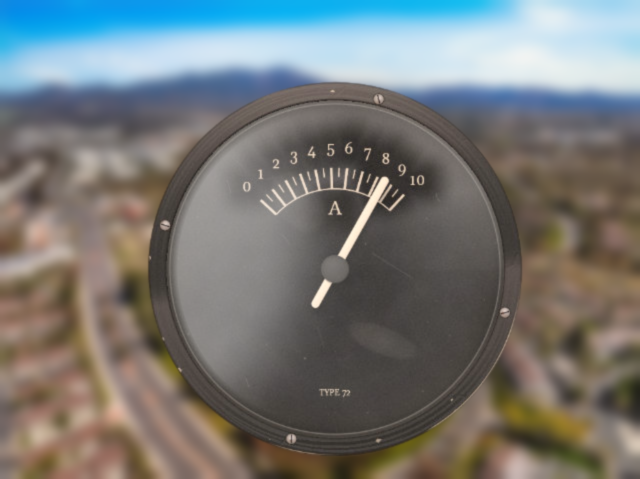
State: 8.5A
